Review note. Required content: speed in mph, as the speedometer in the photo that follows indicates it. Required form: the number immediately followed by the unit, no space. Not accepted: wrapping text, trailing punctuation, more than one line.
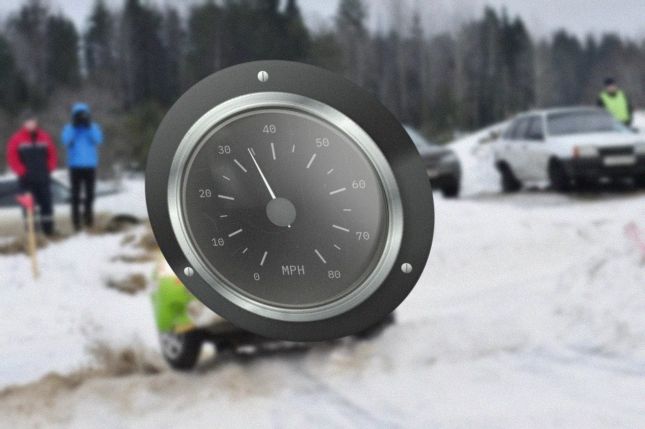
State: 35mph
